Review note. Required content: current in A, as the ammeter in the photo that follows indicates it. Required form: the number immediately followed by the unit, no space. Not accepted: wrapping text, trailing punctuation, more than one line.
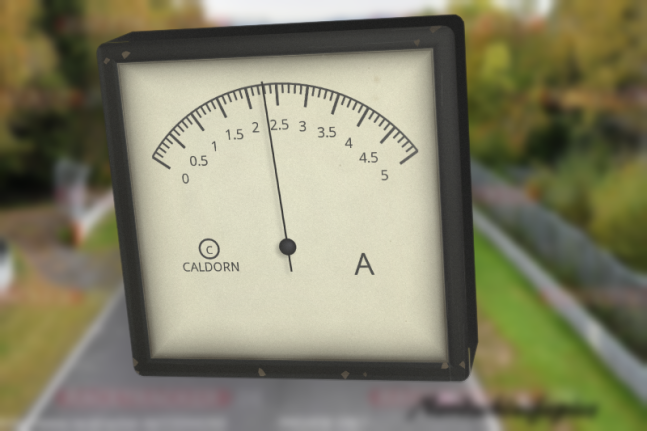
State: 2.3A
